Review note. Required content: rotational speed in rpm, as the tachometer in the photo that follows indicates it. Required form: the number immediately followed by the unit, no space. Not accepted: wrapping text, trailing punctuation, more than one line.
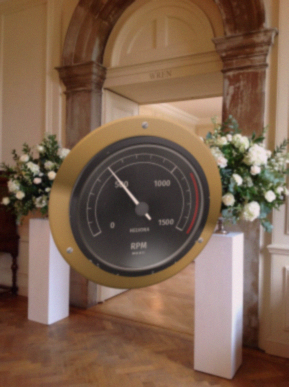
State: 500rpm
